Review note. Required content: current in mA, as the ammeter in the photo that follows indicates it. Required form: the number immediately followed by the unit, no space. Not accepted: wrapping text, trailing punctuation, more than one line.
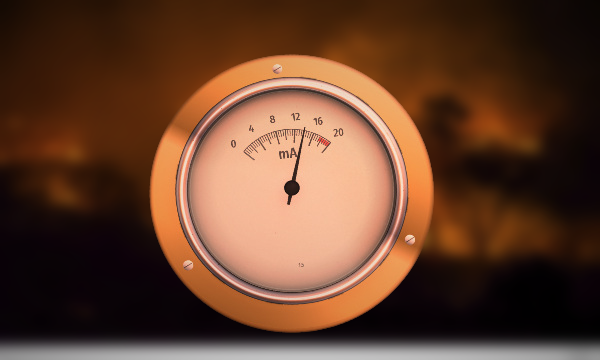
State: 14mA
